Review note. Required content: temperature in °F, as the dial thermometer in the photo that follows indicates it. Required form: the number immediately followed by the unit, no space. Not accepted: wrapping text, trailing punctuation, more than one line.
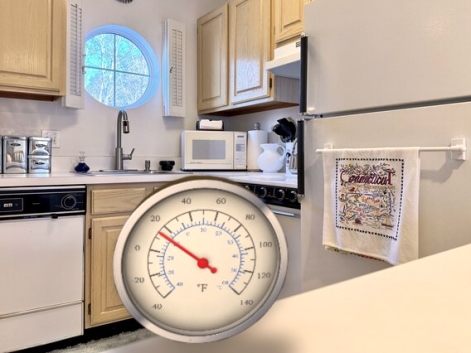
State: 15°F
